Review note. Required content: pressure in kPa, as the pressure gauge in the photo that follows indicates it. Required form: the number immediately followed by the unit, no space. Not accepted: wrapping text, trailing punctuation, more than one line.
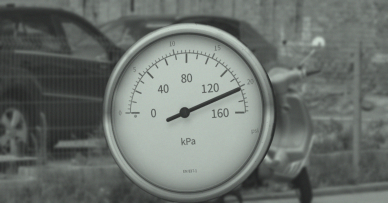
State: 140kPa
